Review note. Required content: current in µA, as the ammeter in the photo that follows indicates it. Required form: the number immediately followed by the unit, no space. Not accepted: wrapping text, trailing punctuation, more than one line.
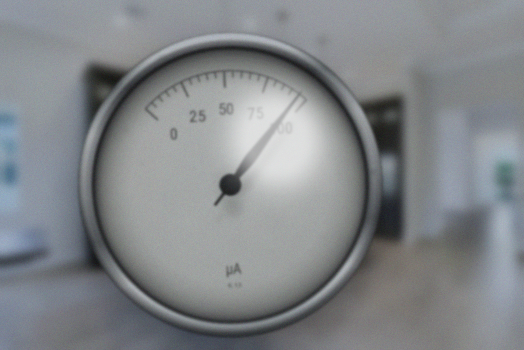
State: 95µA
